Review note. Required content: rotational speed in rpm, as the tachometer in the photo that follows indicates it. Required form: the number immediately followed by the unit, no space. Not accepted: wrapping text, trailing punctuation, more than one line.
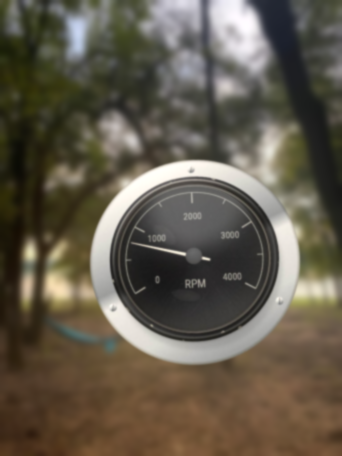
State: 750rpm
